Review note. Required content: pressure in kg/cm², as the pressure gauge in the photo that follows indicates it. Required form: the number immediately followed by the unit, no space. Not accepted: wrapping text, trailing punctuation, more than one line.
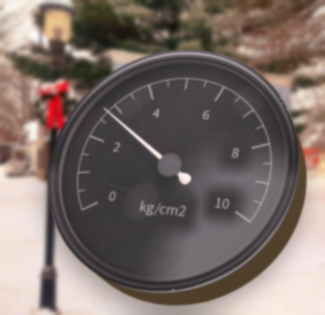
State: 2.75kg/cm²
